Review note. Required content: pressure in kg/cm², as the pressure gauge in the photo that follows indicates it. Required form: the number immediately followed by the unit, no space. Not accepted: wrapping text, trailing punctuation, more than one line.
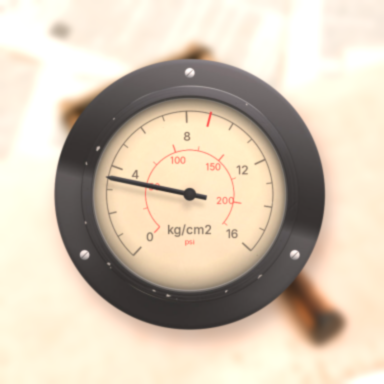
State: 3.5kg/cm²
